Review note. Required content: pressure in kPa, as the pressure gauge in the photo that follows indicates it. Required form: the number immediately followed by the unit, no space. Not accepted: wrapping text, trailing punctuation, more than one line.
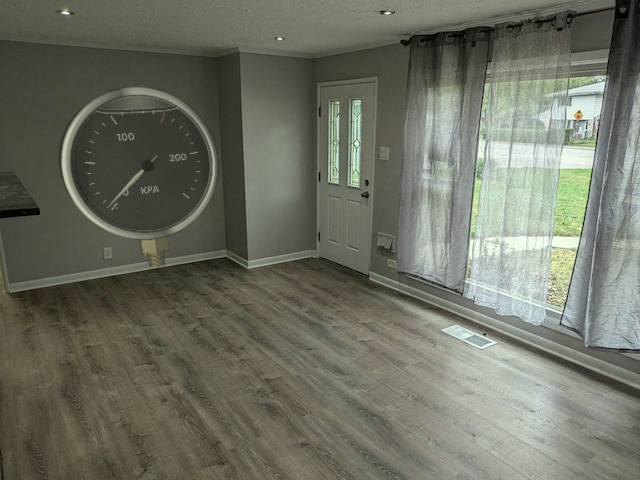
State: 5kPa
